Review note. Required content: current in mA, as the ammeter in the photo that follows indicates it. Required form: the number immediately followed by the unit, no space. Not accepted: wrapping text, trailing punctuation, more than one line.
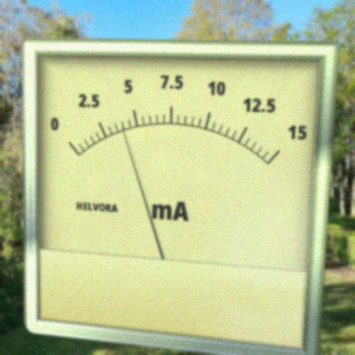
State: 4mA
